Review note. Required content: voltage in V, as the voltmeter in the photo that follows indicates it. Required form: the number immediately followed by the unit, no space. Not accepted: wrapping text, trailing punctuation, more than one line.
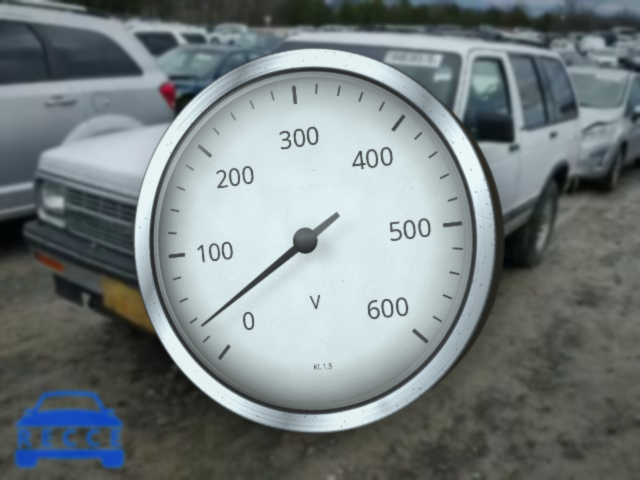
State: 30V
